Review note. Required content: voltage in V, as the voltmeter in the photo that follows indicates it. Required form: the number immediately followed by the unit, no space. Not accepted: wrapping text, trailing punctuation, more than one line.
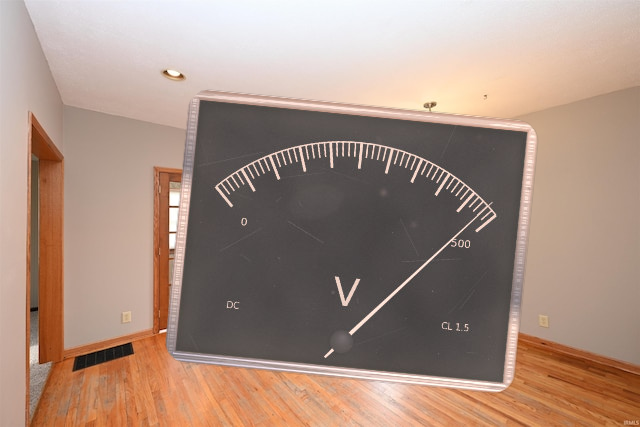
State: 480V
